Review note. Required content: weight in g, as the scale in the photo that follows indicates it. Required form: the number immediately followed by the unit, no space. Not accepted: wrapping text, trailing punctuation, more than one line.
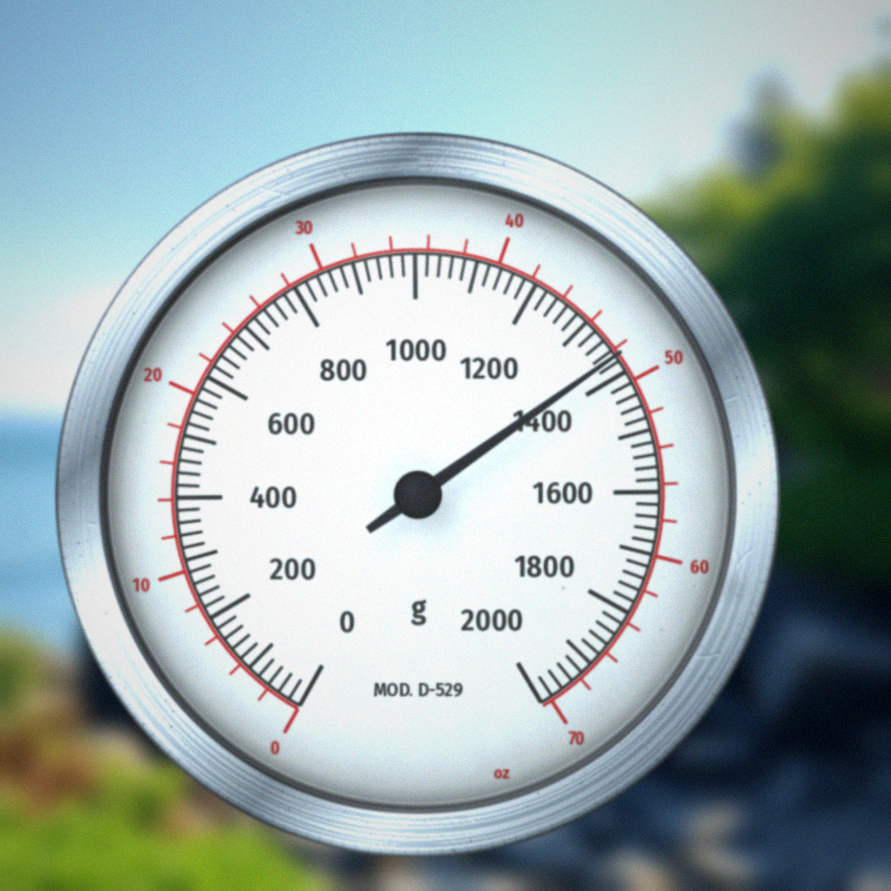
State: 1370g
